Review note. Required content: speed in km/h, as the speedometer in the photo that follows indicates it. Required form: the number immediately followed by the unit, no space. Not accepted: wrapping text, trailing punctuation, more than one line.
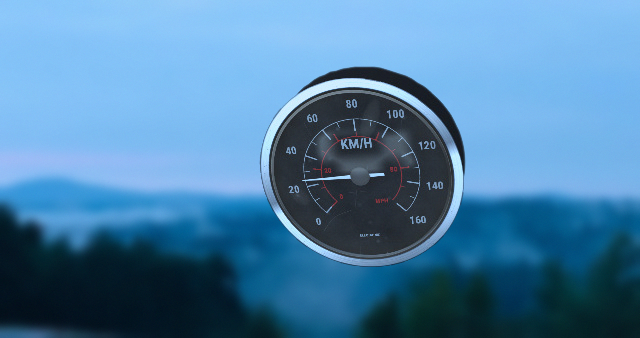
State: 25km/h
